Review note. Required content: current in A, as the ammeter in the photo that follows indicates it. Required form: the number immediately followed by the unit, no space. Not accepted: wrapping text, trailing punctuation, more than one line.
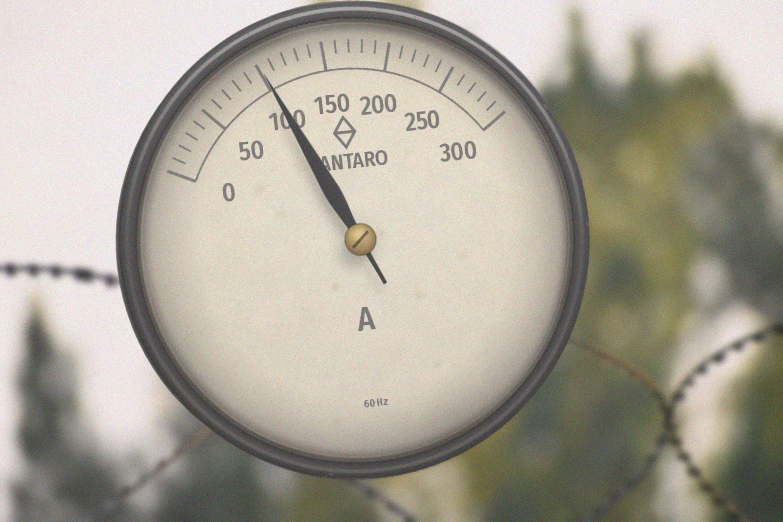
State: 100A
